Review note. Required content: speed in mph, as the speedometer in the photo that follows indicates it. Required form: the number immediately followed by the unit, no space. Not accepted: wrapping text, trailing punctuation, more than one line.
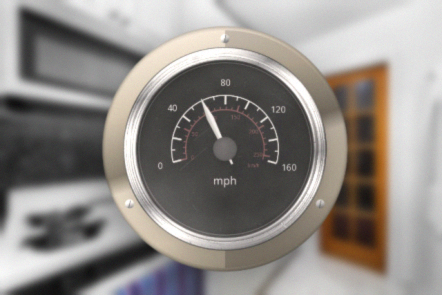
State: 60mph
